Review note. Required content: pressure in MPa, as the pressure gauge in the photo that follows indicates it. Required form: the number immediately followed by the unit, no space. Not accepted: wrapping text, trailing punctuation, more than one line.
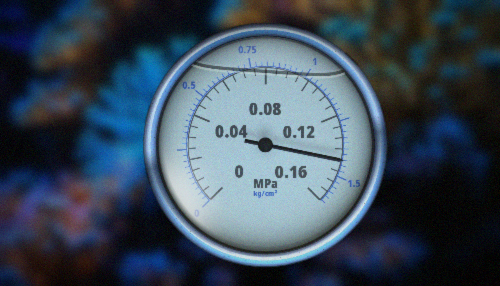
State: 0.14MPa
